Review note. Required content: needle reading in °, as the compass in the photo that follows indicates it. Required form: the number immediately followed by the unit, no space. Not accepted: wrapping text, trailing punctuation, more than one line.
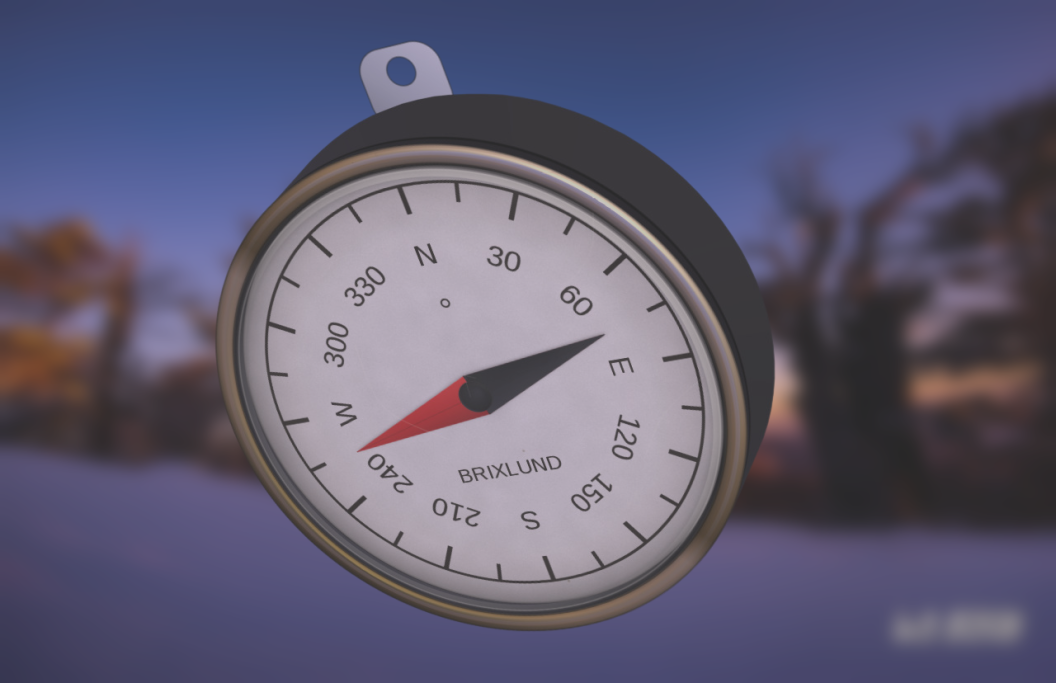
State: 255°
